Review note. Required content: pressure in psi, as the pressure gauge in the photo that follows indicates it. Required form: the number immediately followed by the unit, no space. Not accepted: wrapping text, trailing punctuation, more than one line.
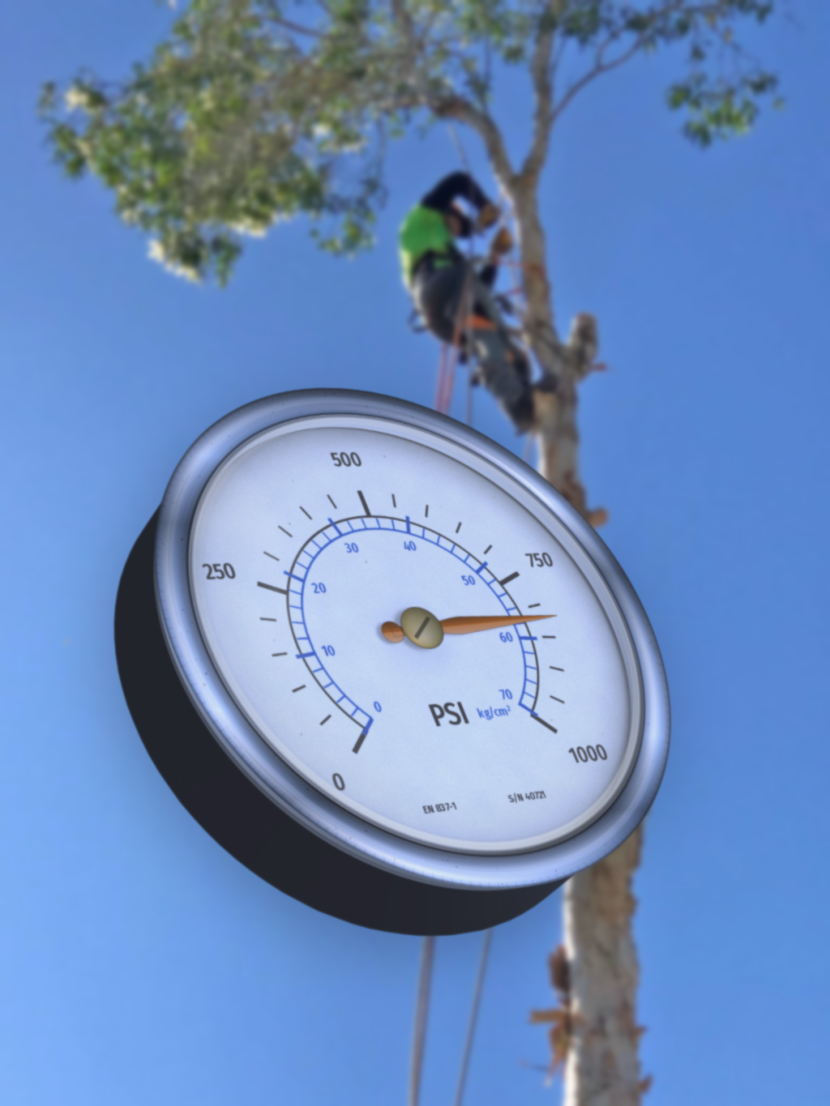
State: 825psi
